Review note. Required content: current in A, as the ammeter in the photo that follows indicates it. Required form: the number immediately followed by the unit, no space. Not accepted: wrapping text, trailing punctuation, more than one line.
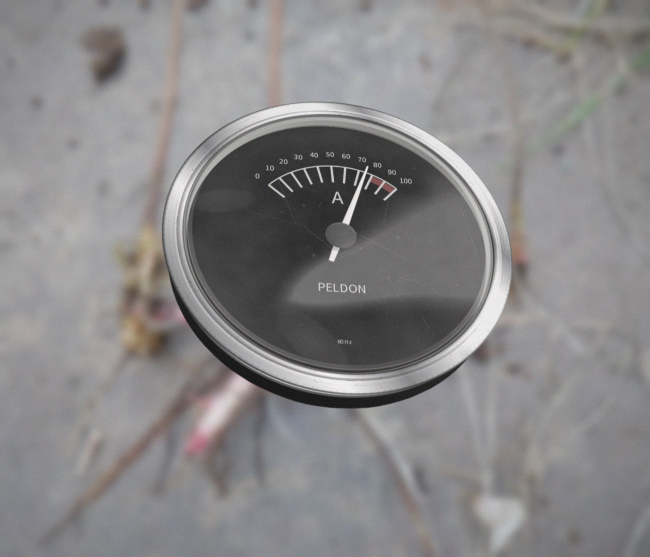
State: 75A
